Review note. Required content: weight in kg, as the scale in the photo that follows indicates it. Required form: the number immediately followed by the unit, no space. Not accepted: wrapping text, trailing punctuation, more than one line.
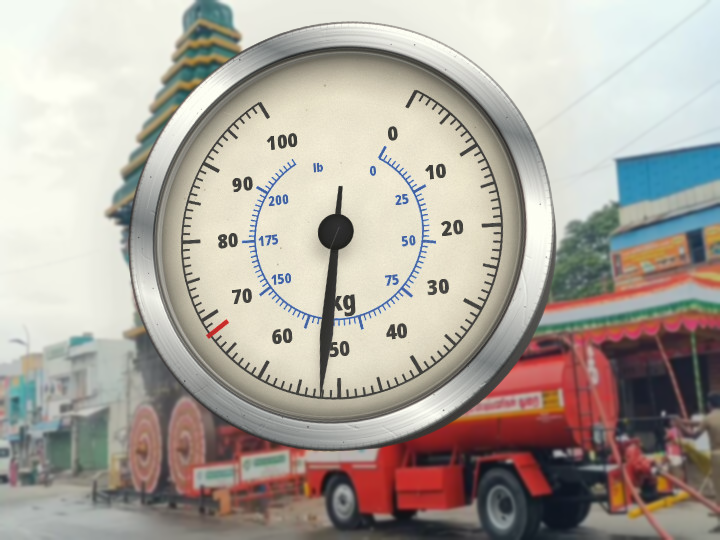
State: 52kg
